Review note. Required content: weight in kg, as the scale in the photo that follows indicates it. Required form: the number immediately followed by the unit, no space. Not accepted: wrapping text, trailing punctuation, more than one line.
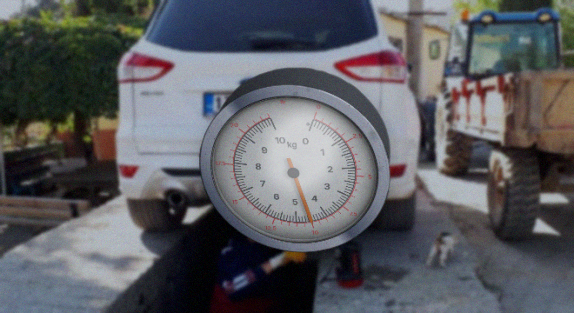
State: 4.5kg
